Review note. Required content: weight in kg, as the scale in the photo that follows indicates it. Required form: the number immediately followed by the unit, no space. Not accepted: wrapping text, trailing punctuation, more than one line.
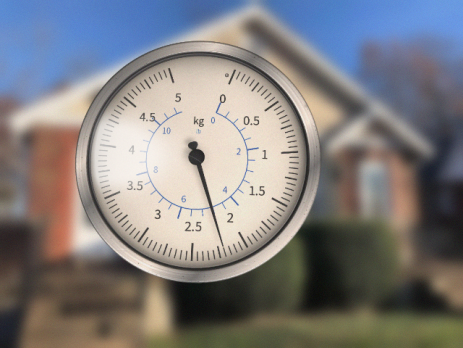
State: 2.2kg
